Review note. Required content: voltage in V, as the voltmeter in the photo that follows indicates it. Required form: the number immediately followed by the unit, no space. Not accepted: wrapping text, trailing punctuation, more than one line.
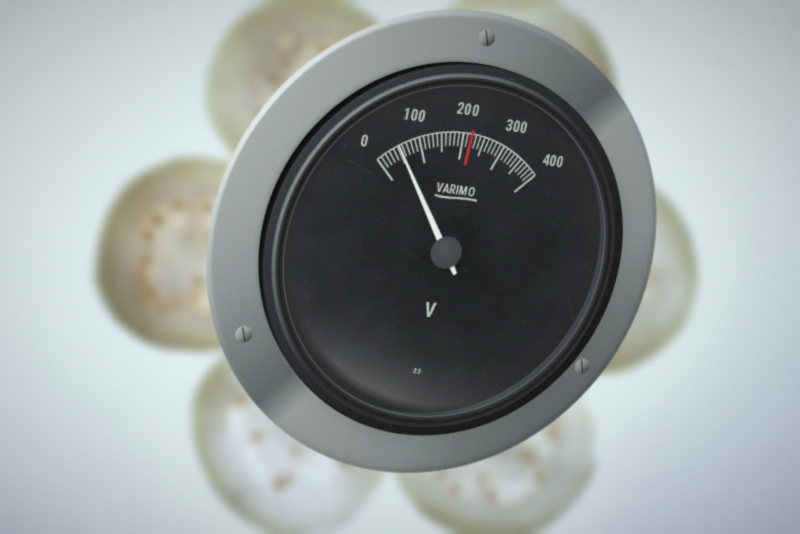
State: 50V
